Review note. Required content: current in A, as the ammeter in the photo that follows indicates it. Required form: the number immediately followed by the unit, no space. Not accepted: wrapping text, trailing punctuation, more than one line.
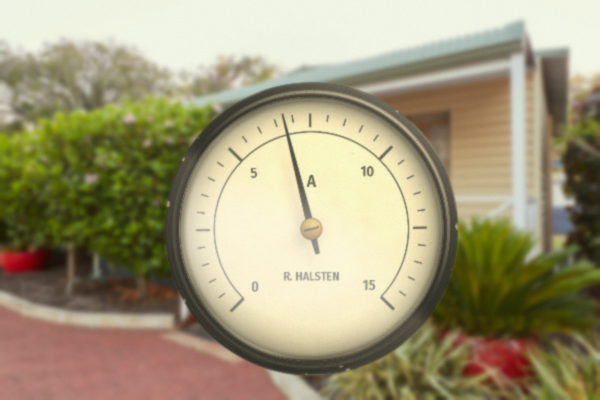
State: 6.75A
